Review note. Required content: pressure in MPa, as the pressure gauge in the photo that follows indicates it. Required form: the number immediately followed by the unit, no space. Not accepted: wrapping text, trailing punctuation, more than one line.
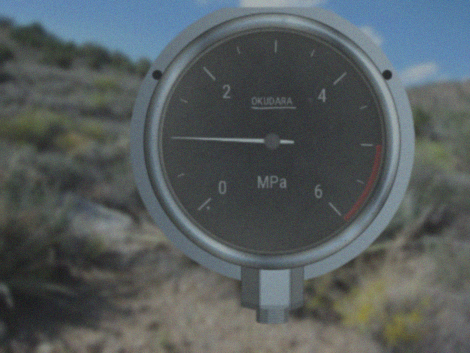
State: 1MPa
